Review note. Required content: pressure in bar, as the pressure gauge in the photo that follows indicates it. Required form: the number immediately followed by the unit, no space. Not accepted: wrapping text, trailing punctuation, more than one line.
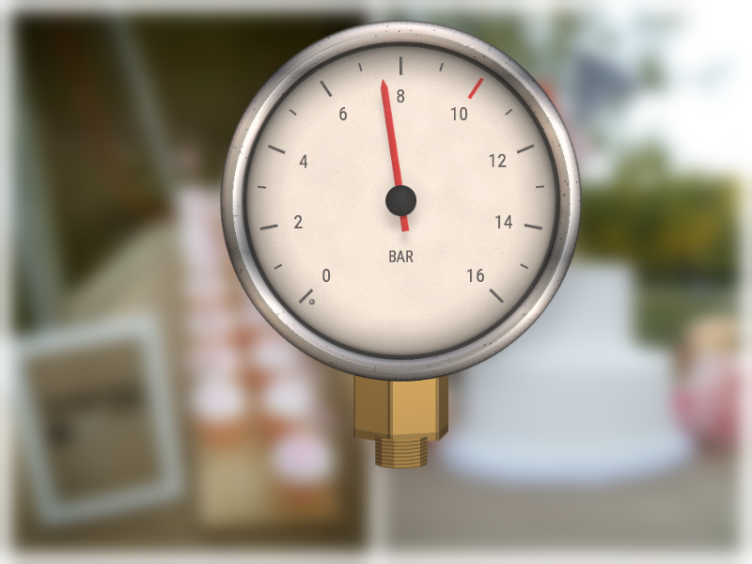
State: 7.5bar
